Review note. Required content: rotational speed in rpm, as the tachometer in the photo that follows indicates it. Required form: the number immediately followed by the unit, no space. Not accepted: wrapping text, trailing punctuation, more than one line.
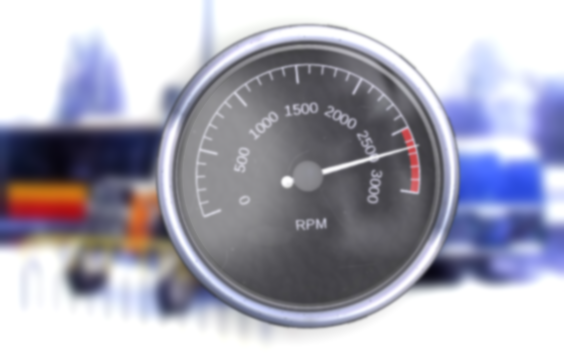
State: 2650rpm
